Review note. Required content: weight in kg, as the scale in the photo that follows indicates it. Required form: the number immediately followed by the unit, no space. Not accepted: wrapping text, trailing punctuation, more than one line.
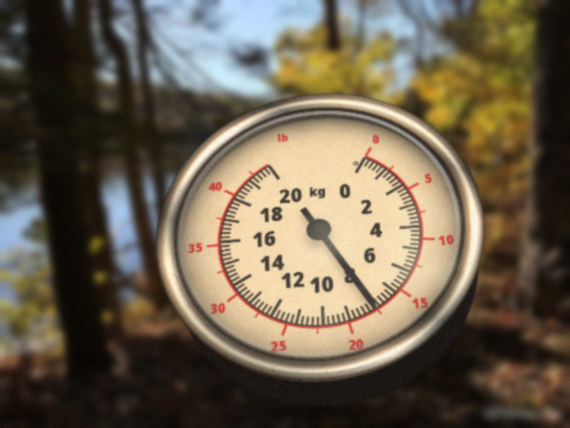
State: 8kg
